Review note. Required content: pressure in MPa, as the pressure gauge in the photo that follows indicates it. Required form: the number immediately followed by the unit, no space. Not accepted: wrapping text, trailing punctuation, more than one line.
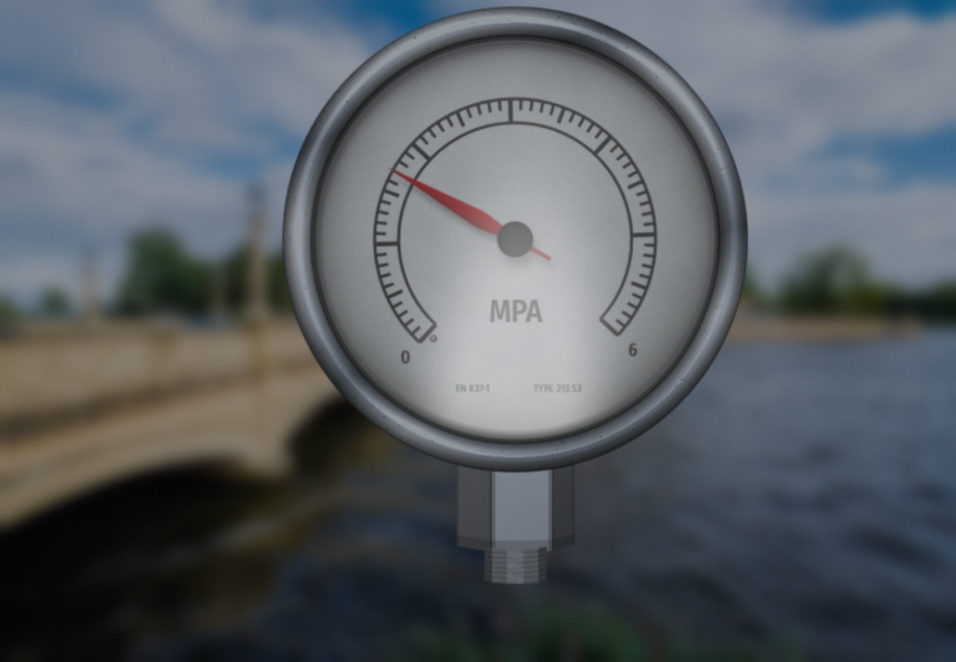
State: 1.7MPa
